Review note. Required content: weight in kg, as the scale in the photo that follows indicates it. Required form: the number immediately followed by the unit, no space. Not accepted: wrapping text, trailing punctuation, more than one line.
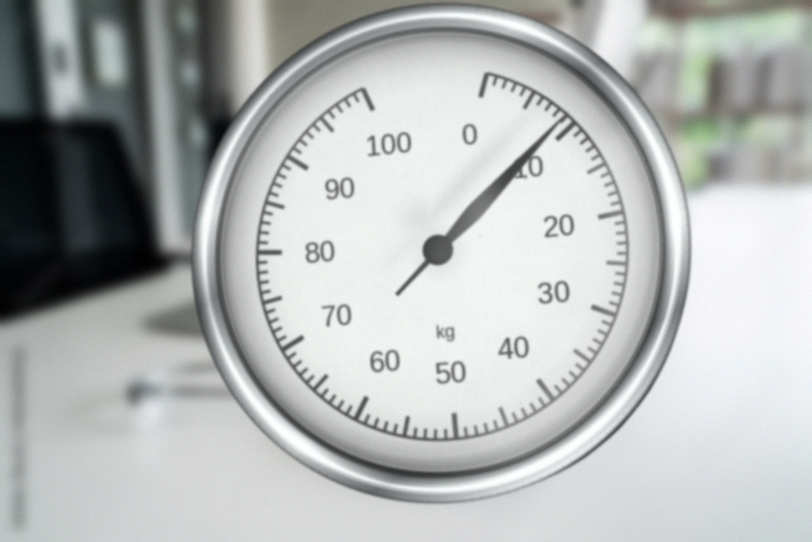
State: 9kg
